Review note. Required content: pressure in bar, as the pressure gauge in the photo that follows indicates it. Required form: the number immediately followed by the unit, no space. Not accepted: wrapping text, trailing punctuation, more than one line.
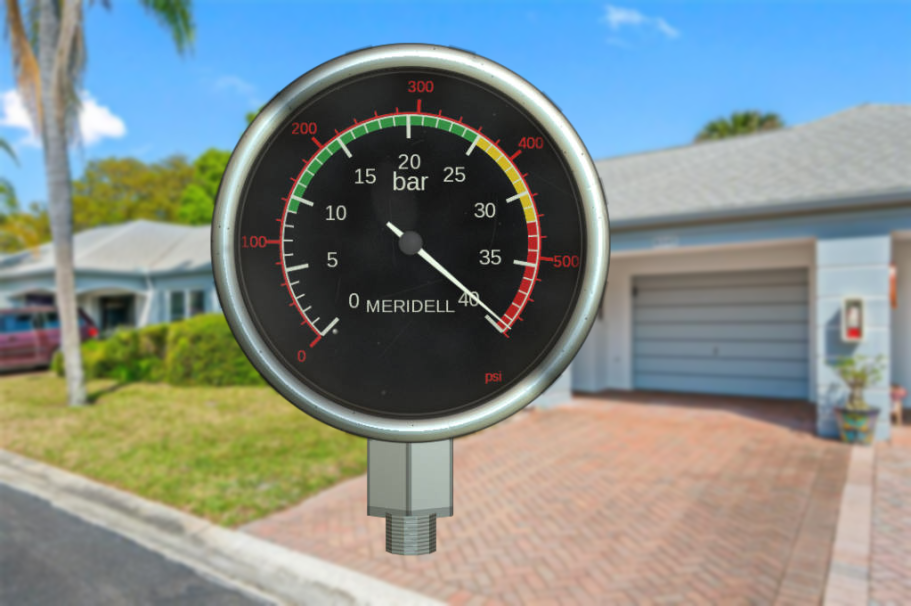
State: 39.5bar
